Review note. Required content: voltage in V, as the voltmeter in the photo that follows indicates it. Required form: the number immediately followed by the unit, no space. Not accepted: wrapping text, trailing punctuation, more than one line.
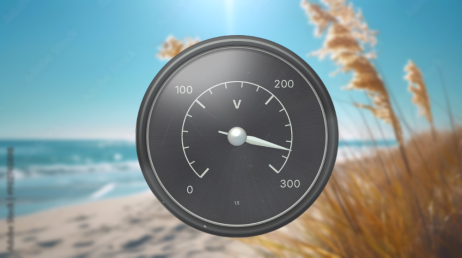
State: 270V
